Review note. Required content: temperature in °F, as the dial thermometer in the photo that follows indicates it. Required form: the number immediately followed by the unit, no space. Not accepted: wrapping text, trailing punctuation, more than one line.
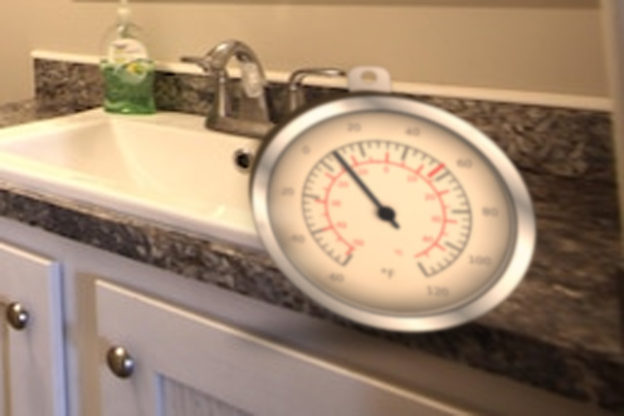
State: 8°F
